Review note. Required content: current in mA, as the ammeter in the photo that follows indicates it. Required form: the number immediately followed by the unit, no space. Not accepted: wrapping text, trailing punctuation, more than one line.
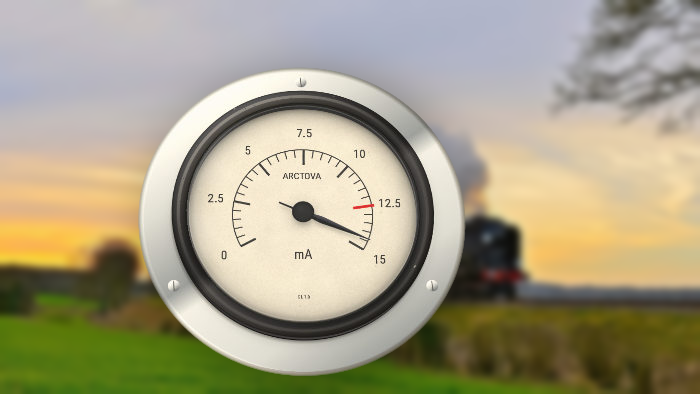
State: 14.5mA
